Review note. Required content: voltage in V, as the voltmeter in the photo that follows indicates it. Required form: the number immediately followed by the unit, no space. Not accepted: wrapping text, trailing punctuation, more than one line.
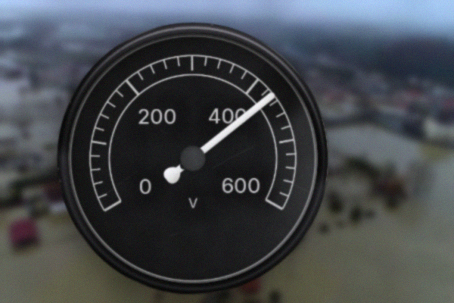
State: 430V
